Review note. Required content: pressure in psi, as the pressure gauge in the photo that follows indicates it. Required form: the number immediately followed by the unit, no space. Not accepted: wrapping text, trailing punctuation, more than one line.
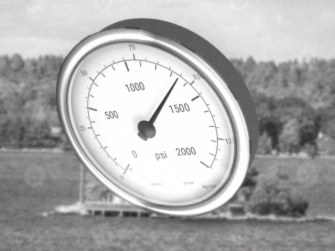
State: 1350psi
